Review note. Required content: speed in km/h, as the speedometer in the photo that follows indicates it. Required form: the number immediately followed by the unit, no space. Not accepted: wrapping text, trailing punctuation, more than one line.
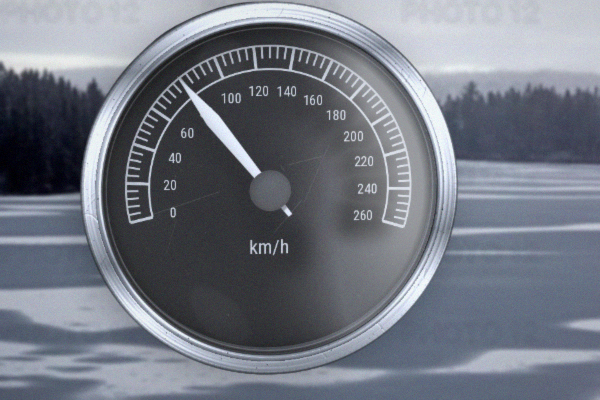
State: 80km/h
